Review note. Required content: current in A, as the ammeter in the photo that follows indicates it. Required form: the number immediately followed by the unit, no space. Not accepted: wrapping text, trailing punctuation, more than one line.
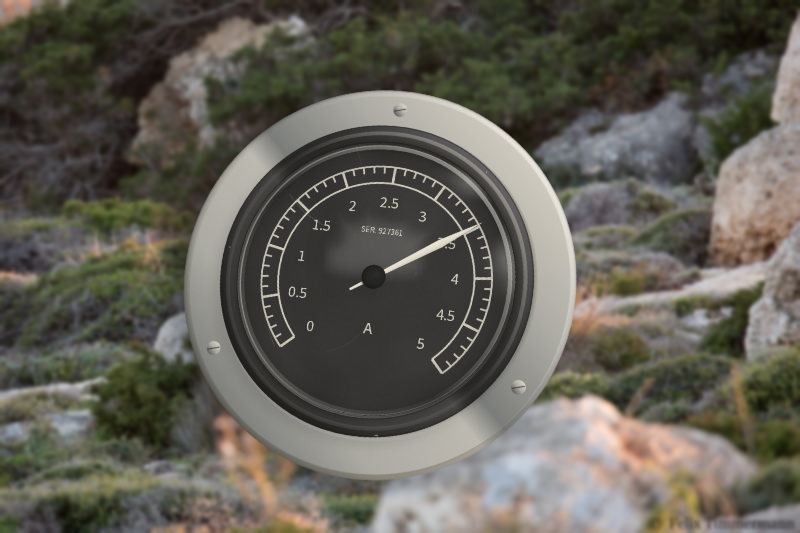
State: 3.5A
